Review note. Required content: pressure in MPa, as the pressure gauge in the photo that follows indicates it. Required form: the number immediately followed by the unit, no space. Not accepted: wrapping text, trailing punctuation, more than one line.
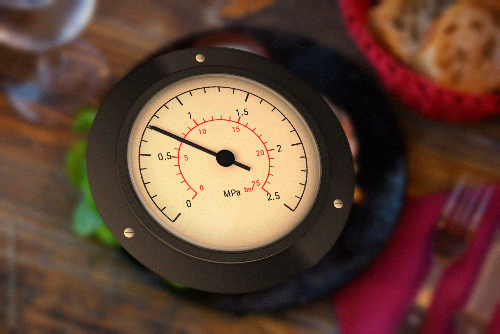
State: 0.7MPa
